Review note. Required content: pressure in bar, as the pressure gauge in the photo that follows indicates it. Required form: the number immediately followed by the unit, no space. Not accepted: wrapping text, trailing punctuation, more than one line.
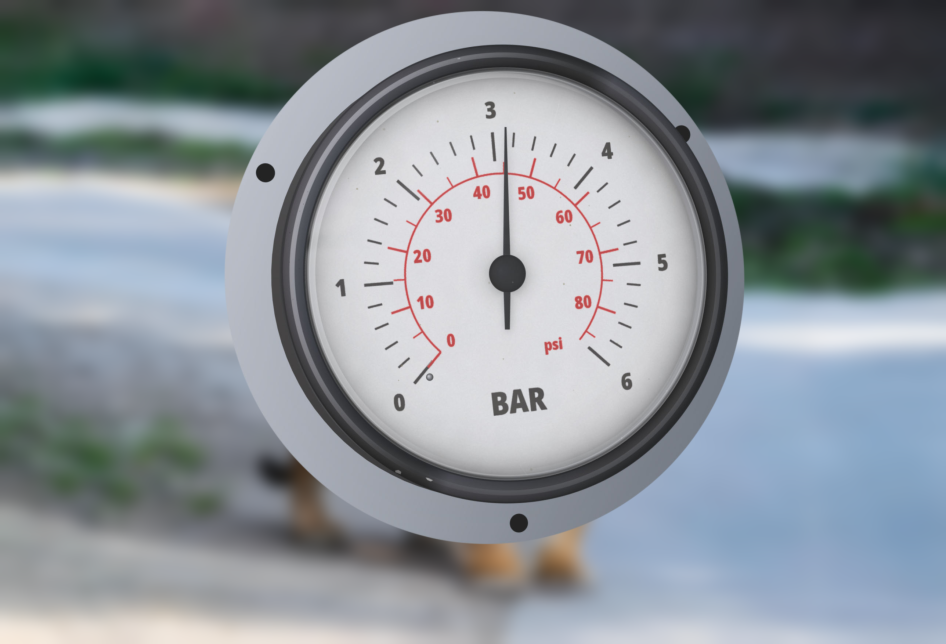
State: 3.1bar
